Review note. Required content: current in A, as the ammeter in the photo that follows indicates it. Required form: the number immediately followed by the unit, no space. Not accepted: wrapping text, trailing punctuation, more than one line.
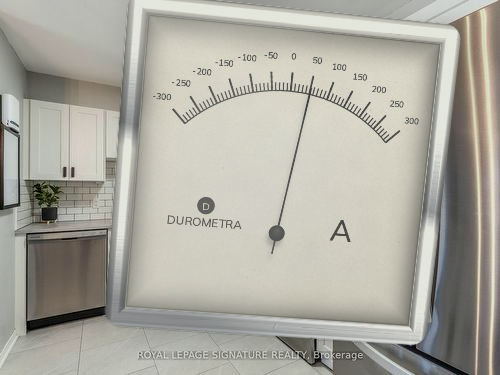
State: 50A
